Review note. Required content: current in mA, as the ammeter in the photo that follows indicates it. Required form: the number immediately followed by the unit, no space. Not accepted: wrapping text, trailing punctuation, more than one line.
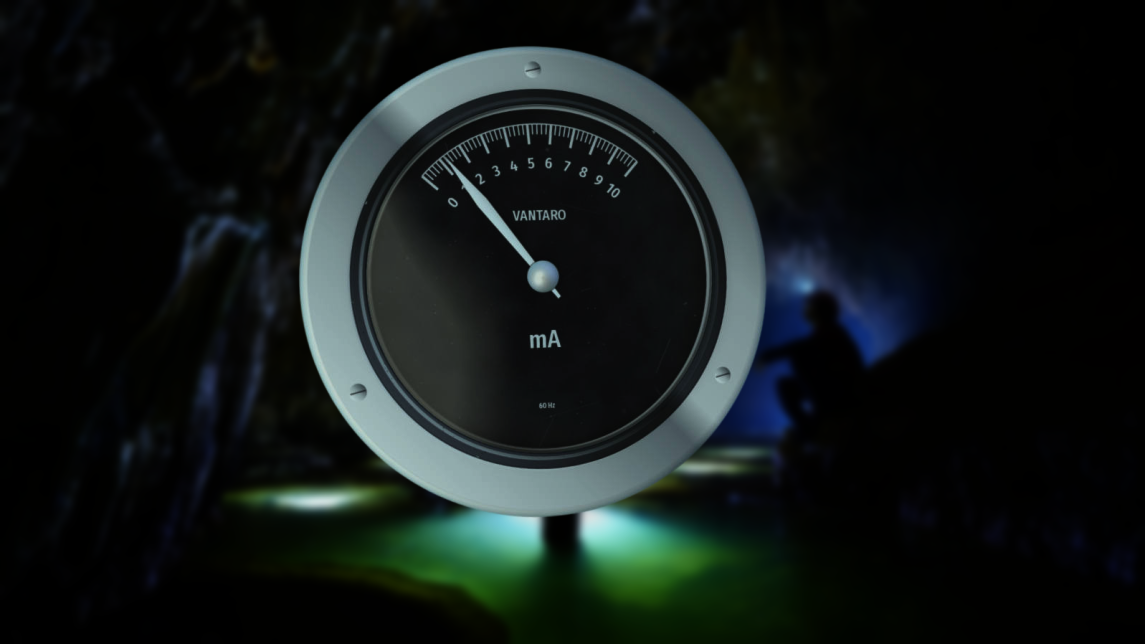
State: 1.2mA
